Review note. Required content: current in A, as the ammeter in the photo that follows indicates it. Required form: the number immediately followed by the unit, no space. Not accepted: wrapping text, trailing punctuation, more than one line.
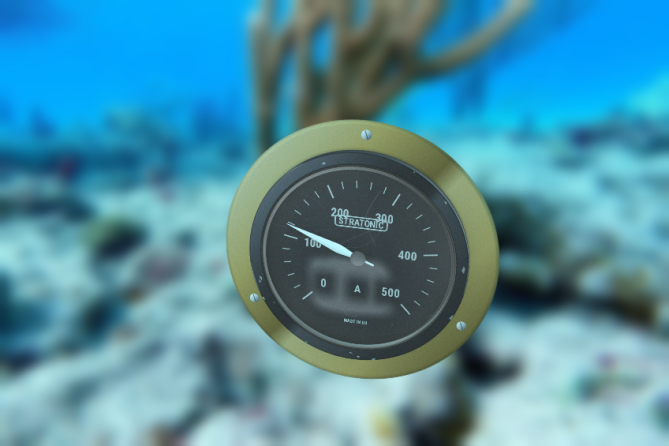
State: 120A
